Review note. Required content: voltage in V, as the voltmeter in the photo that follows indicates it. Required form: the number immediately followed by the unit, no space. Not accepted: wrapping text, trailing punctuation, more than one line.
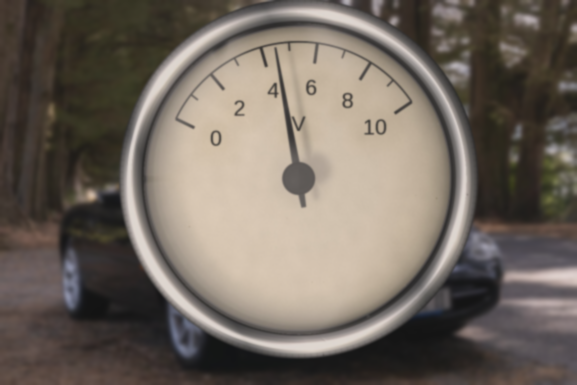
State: 4.5V
